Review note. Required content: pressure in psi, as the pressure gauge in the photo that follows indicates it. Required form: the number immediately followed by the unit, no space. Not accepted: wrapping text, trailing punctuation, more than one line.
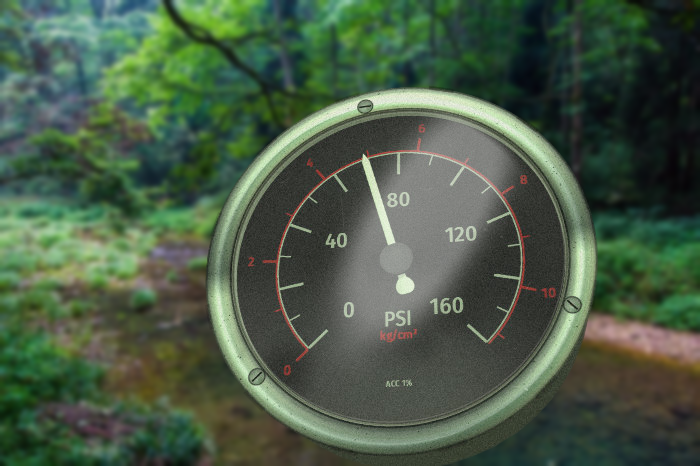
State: 70psi
